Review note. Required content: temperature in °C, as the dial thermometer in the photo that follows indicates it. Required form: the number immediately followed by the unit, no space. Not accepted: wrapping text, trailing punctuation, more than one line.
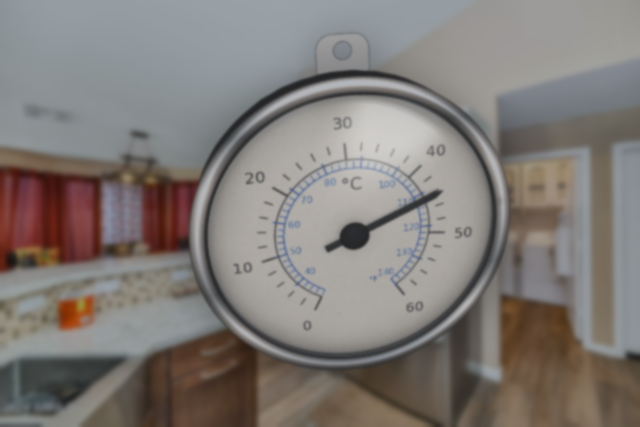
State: 44°C
